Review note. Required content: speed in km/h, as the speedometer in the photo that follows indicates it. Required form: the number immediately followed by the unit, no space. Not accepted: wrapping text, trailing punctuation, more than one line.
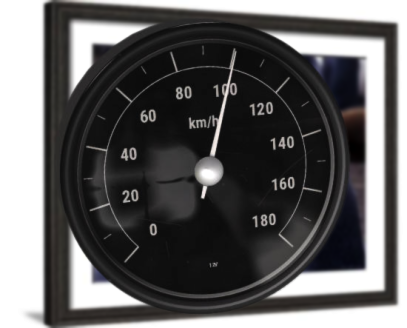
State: 100km/h
